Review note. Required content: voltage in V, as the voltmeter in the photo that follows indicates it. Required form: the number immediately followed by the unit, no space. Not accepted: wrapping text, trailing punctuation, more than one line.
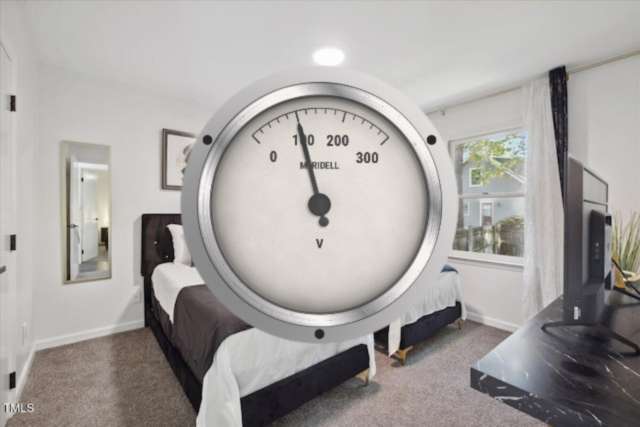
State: 100V
